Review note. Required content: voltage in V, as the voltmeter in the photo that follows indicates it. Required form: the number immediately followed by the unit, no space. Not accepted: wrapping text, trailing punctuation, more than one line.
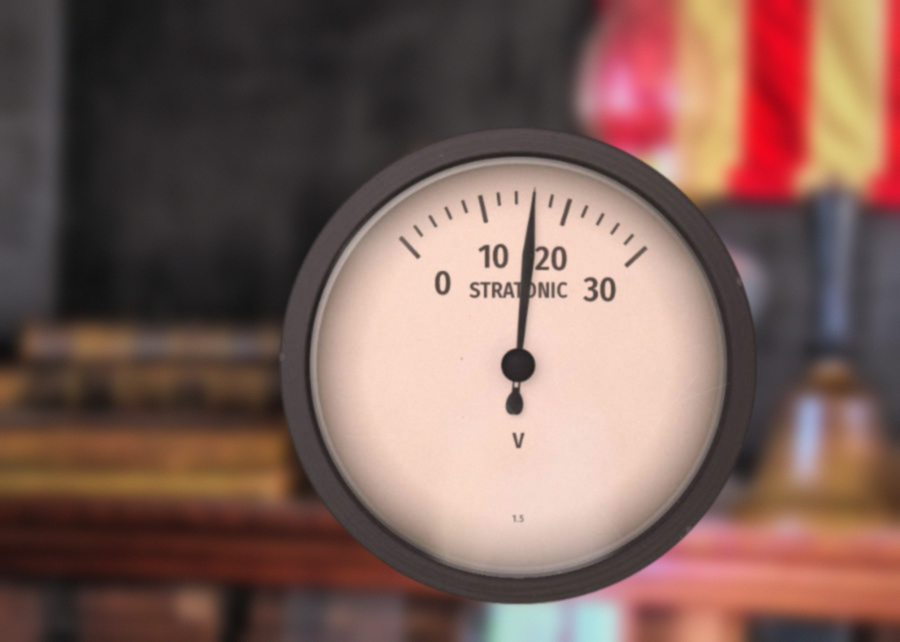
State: 16V
